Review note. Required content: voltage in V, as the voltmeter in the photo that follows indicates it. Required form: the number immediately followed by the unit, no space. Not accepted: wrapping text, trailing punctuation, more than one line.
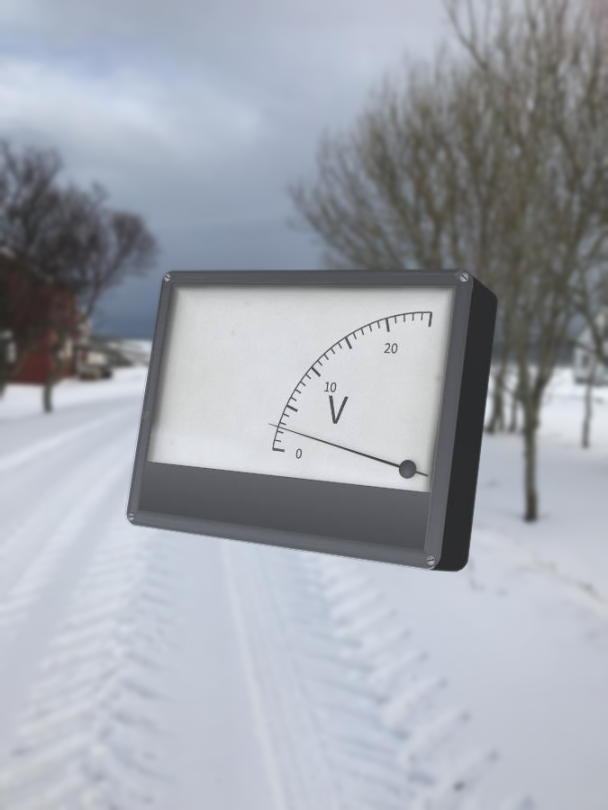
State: 2.5V
